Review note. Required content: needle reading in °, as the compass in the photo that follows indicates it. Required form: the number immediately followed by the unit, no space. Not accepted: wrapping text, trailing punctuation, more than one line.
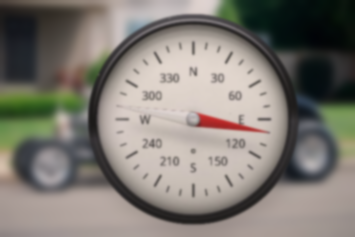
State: 100°
